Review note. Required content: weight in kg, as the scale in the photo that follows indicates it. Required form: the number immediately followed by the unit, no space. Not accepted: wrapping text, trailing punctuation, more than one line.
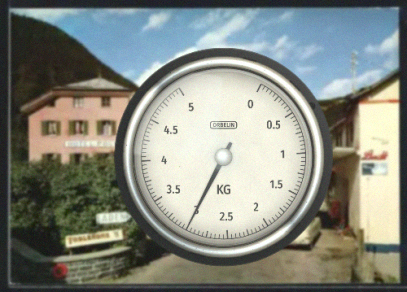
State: 3kg
